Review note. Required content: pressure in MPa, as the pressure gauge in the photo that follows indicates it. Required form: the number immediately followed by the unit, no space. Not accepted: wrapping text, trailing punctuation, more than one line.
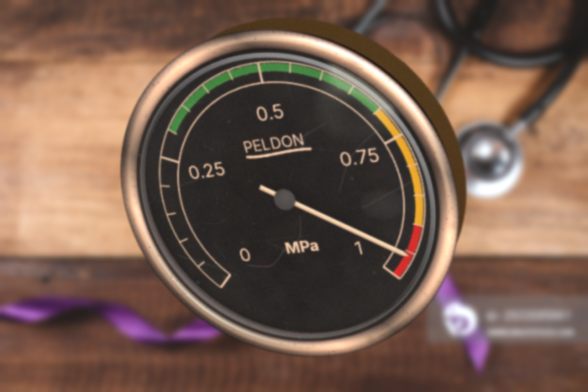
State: 0.95MPa
